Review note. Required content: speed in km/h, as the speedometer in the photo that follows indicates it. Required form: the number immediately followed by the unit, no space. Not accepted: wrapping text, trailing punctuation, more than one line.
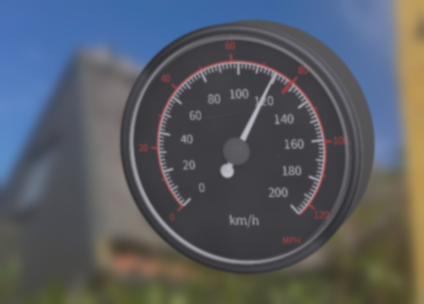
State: 120km/h
